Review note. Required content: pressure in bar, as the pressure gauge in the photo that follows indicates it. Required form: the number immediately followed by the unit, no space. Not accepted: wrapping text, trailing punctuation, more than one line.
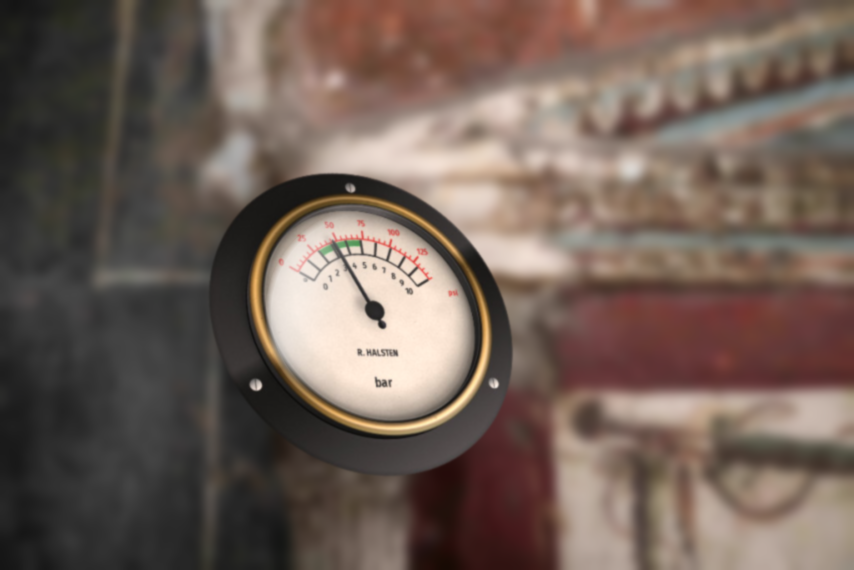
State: 3bar
